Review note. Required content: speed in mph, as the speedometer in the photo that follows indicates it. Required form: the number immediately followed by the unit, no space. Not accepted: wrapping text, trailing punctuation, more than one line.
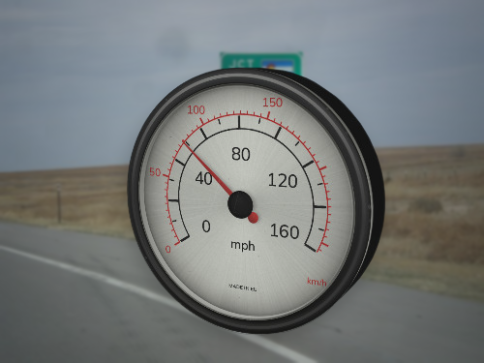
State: 50mph
